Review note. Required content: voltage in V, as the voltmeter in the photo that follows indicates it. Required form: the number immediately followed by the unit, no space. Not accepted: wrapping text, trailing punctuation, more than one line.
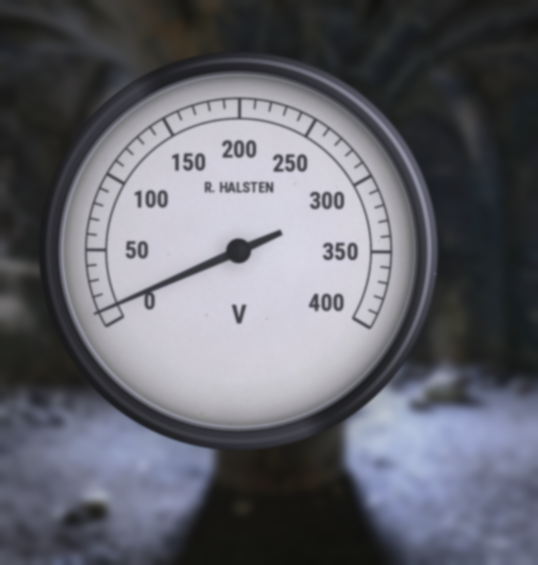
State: 10V
